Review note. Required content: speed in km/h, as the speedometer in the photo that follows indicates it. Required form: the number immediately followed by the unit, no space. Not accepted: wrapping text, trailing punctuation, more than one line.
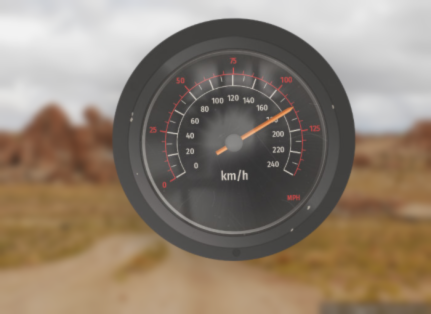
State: 180km/h
